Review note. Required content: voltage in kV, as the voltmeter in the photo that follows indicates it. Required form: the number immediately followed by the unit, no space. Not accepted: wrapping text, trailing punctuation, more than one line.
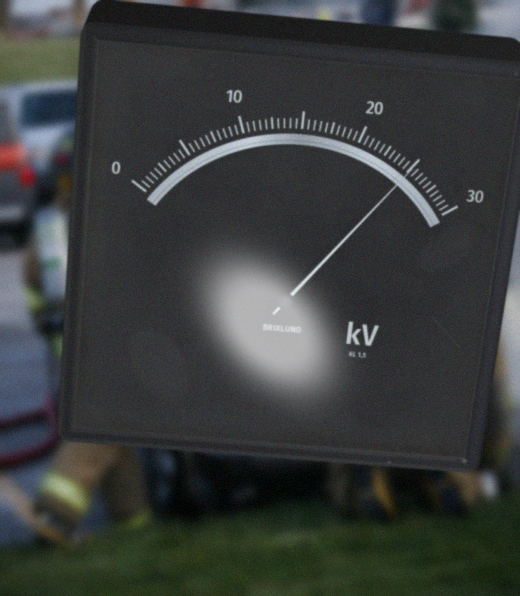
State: 25kV
